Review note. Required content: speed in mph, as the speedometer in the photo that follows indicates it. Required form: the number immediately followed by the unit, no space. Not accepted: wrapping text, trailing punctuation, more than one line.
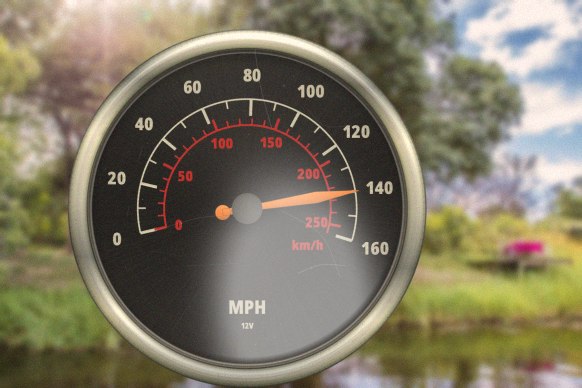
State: 140mph
